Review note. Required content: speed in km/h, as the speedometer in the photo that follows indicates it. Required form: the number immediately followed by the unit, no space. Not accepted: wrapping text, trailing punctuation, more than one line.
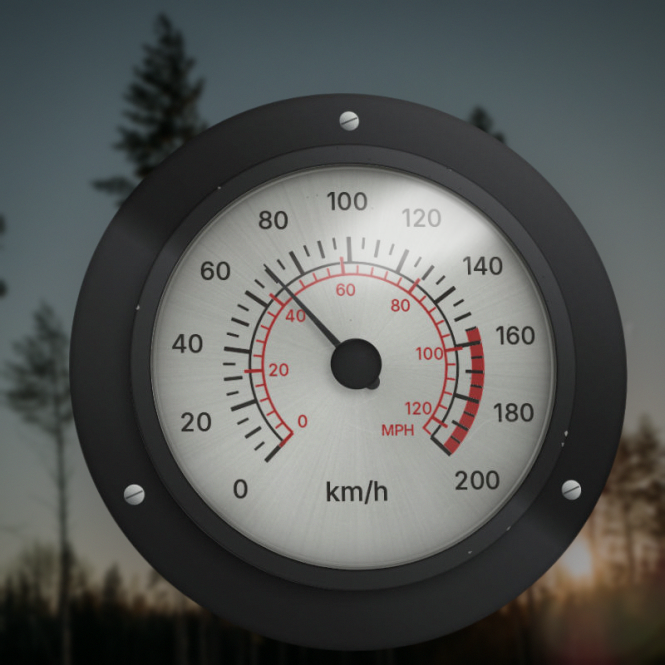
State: 70km/h
